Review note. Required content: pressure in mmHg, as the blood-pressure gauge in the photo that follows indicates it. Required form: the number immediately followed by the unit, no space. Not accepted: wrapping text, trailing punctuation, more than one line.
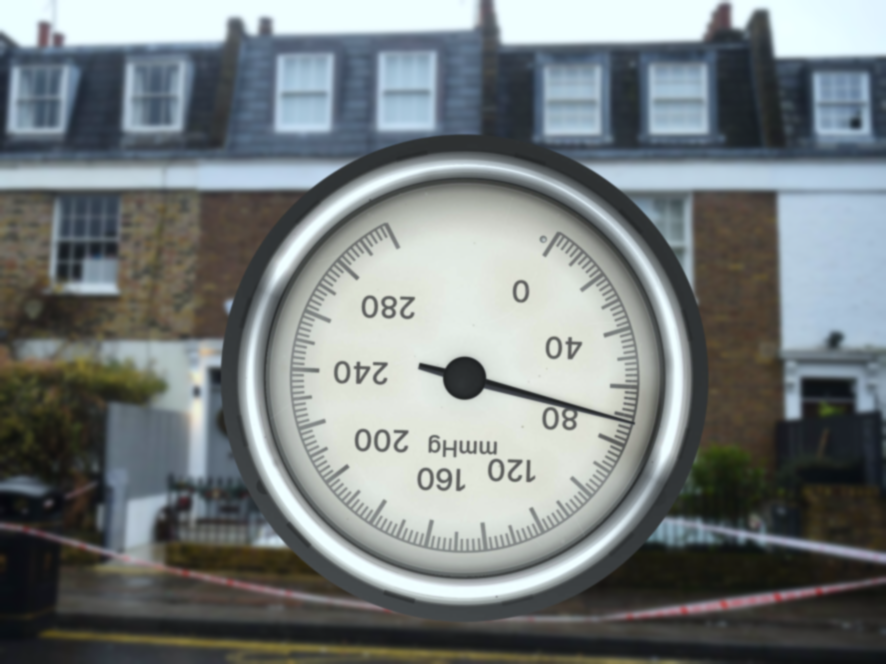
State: 72mmHg
